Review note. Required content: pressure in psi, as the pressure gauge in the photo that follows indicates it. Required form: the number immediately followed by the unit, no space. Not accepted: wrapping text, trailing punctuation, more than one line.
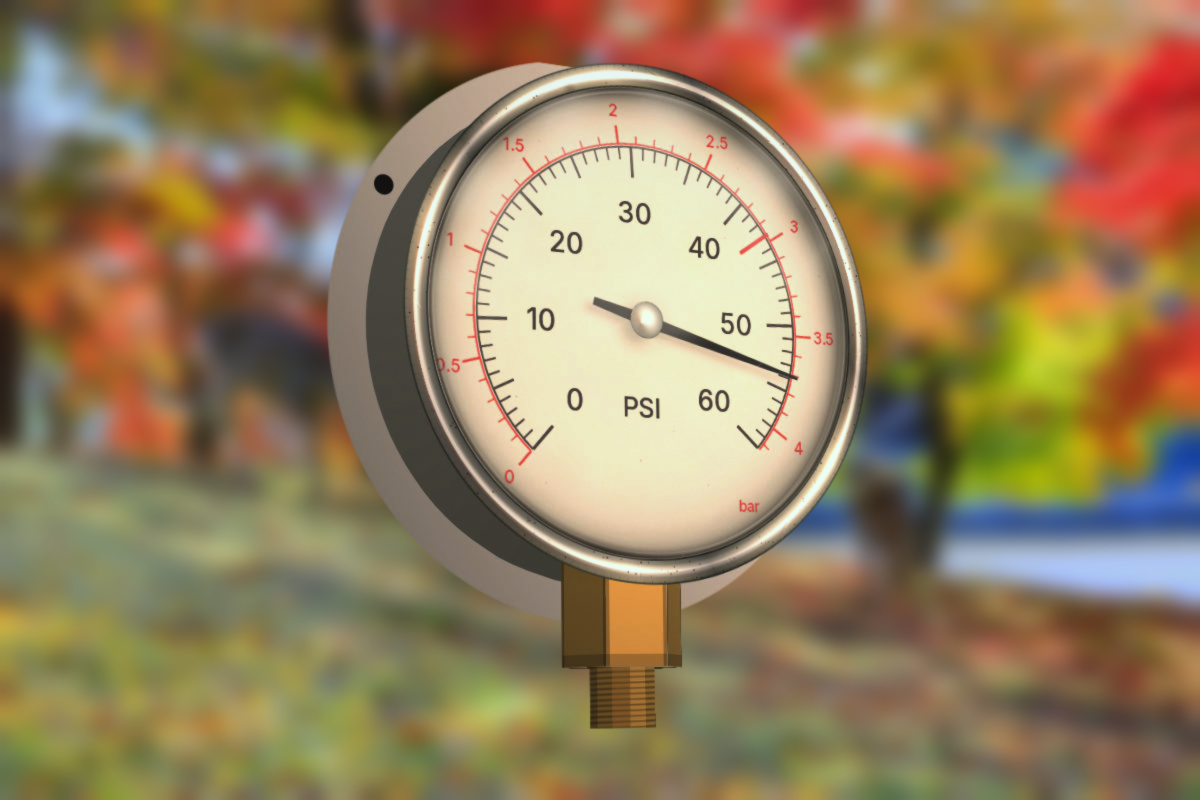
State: 54psi
